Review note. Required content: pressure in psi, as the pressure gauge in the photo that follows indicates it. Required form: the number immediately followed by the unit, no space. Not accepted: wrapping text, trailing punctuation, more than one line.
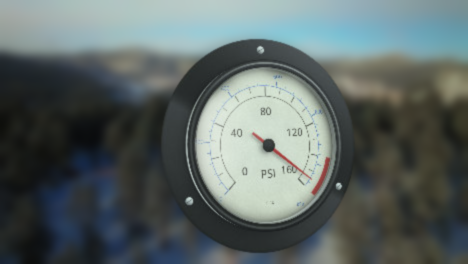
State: 155psi
